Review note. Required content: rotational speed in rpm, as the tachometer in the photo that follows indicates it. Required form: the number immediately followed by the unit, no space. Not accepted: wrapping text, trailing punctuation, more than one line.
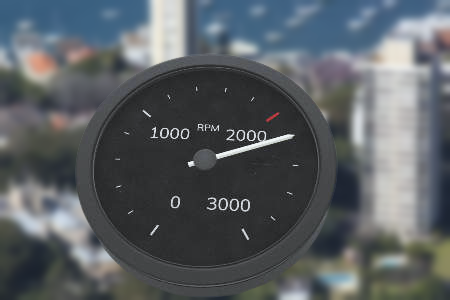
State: 2200rpm
